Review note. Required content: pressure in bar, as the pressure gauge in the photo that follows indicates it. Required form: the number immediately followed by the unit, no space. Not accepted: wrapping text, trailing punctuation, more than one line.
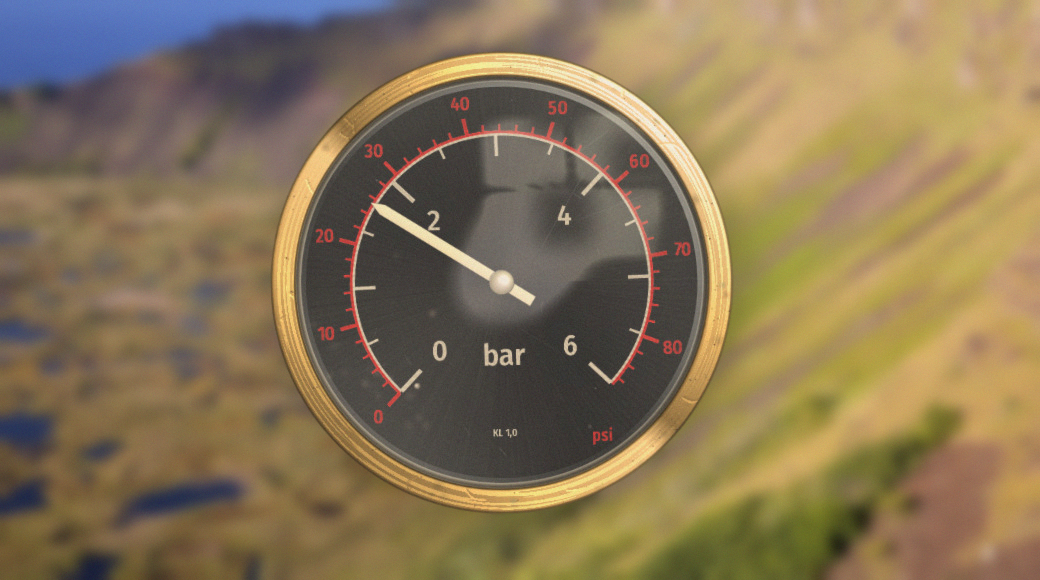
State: 1.75bar
